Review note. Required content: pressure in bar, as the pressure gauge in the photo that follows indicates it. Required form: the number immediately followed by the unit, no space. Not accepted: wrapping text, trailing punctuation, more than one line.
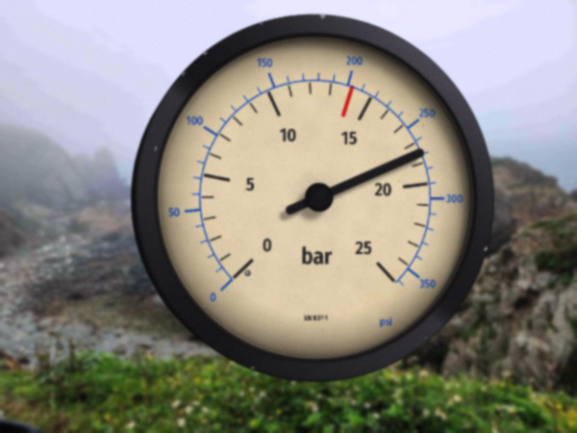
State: 18.5bar
